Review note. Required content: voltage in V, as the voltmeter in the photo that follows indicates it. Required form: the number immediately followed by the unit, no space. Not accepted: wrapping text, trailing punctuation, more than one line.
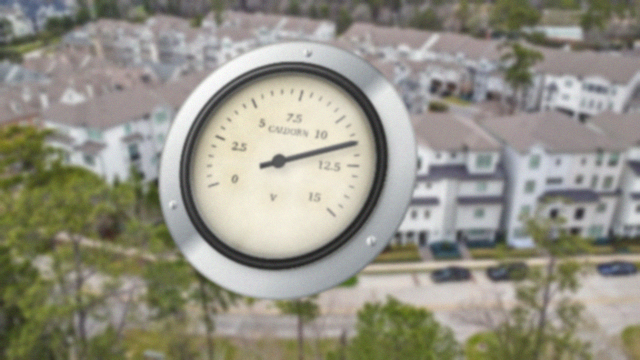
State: 11.5V
